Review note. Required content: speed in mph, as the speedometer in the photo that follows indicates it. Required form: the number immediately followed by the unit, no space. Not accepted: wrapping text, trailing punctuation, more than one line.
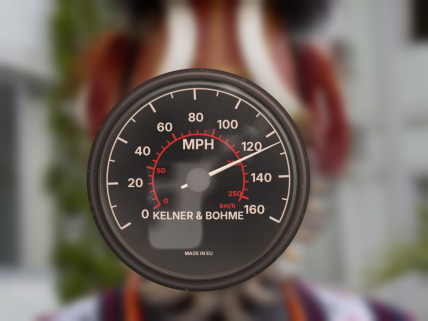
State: 125mph
